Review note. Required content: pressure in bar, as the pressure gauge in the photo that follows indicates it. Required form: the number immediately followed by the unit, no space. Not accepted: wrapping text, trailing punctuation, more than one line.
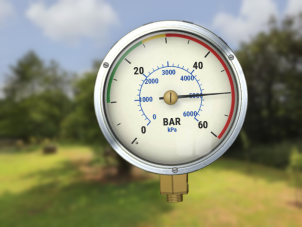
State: 50bar
